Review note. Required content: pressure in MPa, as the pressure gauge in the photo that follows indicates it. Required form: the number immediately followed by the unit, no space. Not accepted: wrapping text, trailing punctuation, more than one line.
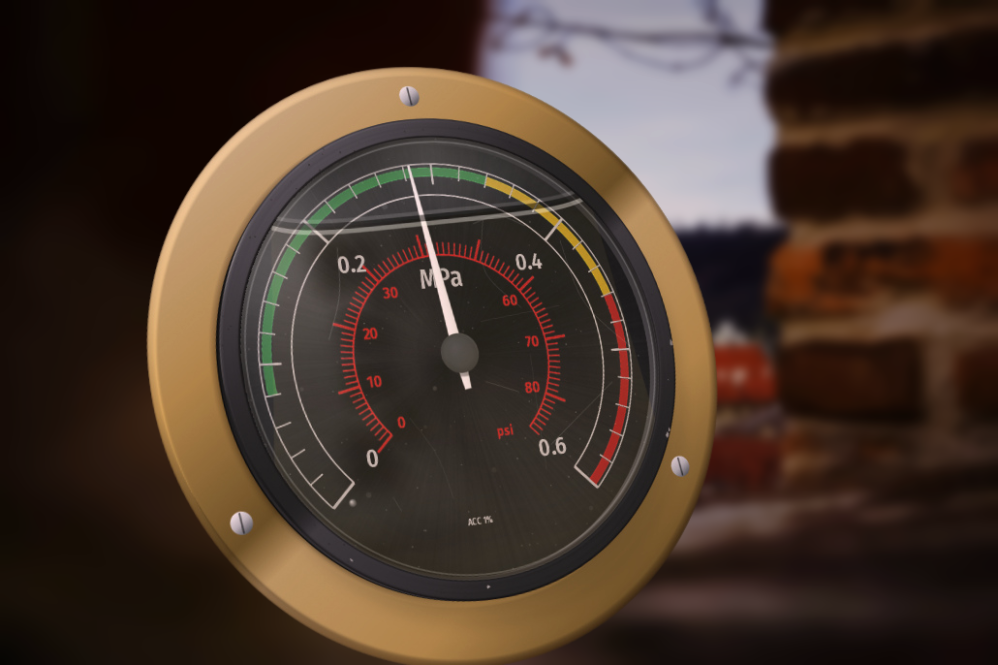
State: 0.28MPa
